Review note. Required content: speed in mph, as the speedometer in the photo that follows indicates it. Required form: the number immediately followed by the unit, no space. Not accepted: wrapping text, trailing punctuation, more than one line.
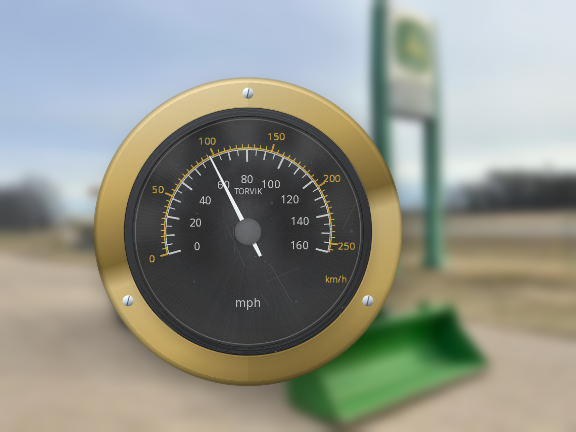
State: 60mph
